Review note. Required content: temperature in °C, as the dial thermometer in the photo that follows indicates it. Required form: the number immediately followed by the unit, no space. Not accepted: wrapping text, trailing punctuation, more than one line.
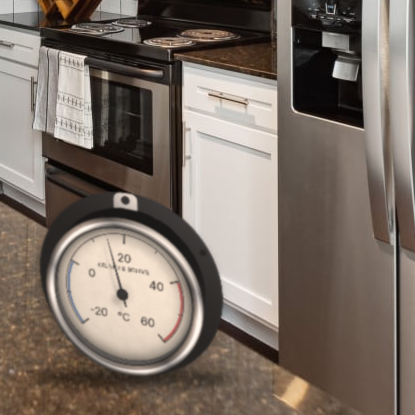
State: 15°C
